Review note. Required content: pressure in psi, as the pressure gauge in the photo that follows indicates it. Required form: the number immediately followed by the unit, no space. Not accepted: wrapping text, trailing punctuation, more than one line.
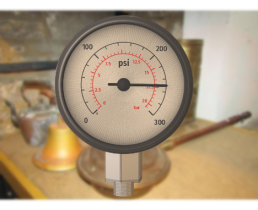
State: 250psi
